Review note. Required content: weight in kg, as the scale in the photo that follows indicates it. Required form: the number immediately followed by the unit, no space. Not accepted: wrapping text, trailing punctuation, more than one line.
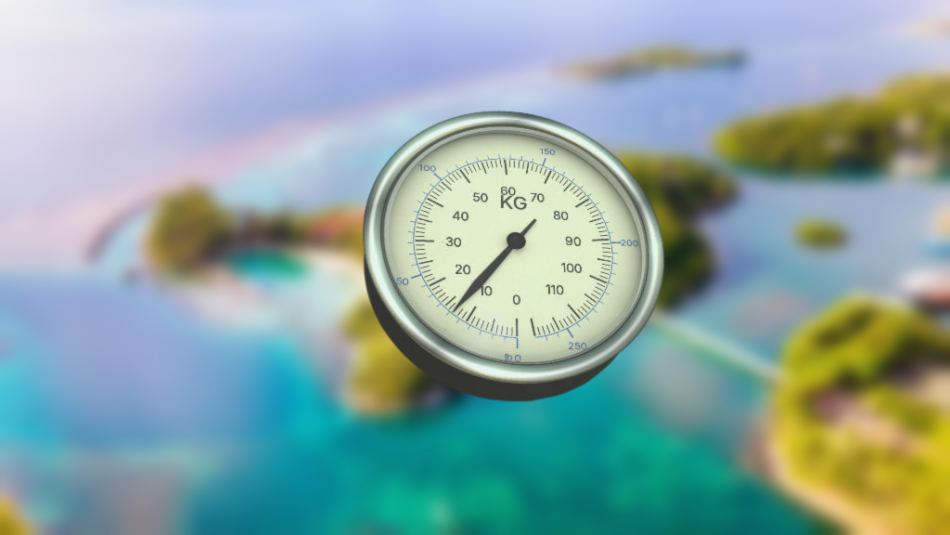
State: 13kg
